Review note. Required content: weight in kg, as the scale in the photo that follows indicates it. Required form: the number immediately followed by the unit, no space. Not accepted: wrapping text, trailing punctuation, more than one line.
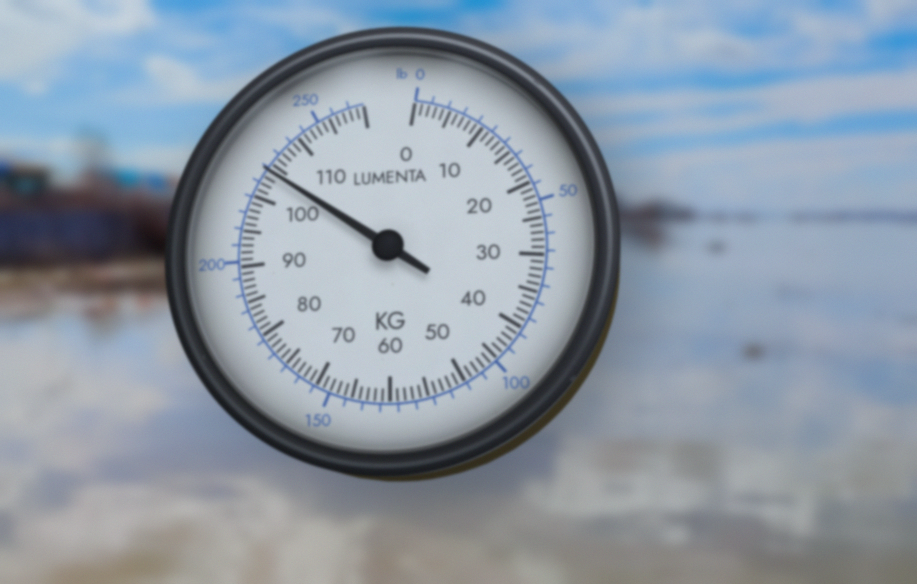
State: 104kg
